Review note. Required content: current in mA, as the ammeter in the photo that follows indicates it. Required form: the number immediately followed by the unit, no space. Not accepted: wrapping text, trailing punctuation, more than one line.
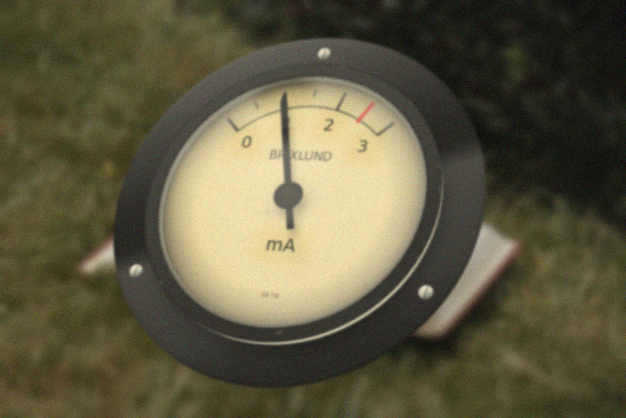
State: 1mA
